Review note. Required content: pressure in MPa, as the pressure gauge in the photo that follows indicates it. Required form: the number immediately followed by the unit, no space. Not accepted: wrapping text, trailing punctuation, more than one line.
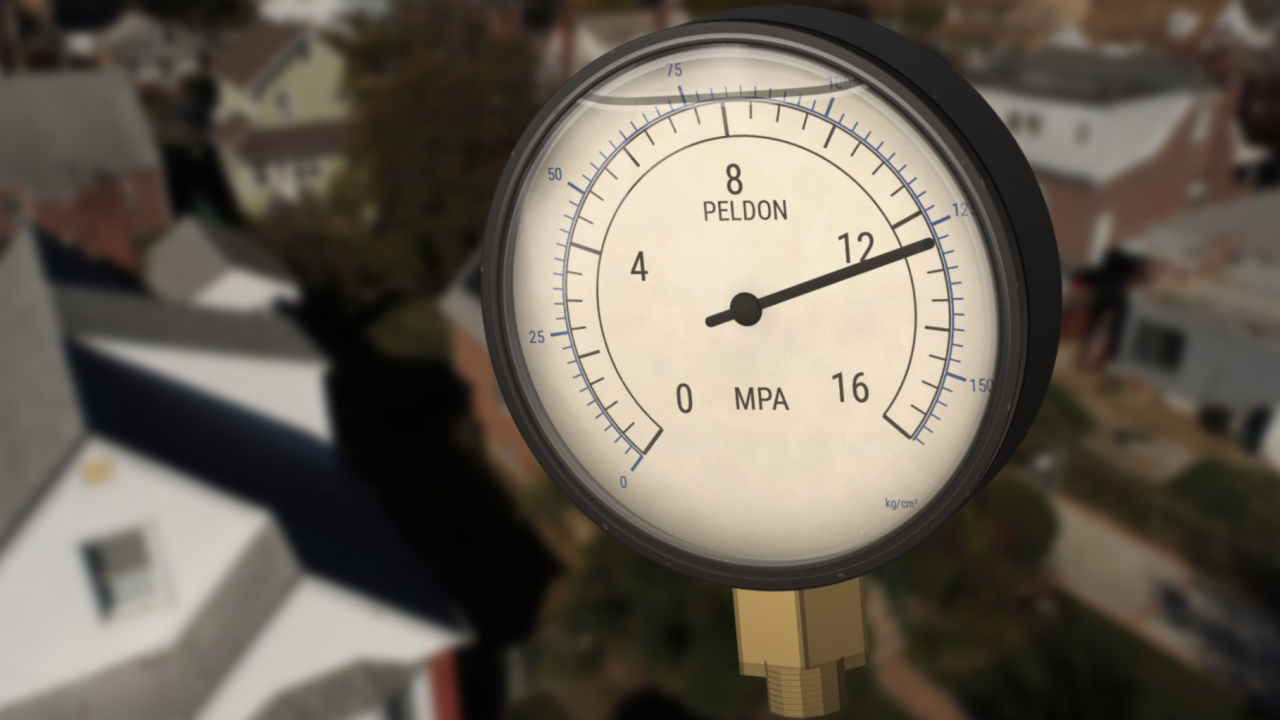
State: 12.5MPa
